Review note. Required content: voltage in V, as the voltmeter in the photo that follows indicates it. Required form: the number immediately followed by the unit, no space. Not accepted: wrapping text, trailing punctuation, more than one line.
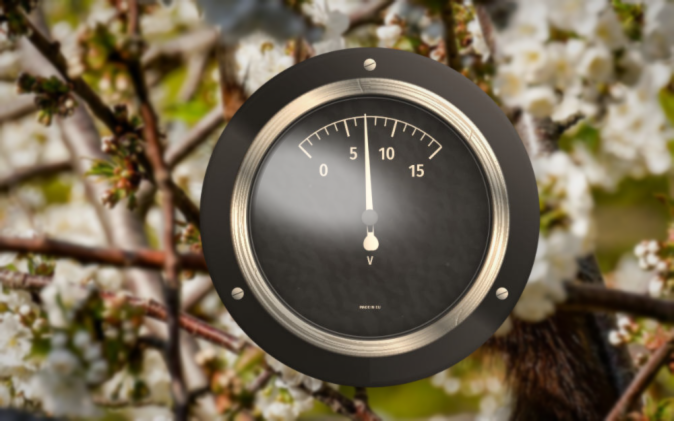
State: 7V
